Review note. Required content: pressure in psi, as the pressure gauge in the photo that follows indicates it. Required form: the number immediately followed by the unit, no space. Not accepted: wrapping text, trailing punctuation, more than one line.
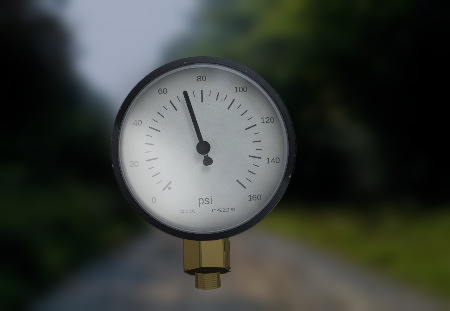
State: 70psi
